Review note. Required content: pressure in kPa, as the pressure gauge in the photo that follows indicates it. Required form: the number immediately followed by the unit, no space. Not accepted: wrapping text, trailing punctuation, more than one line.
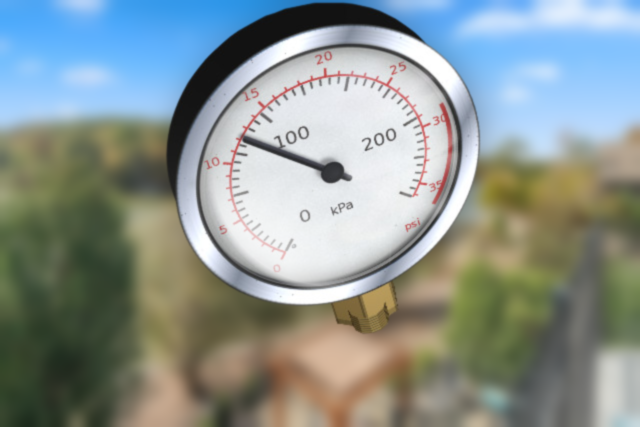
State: 85kPa
